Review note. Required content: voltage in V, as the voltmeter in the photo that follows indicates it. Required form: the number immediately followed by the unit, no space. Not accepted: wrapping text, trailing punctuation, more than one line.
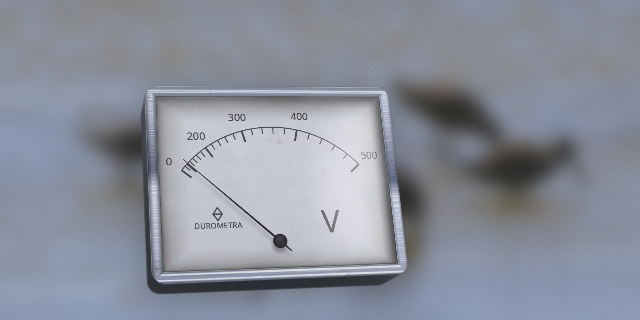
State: 100V
